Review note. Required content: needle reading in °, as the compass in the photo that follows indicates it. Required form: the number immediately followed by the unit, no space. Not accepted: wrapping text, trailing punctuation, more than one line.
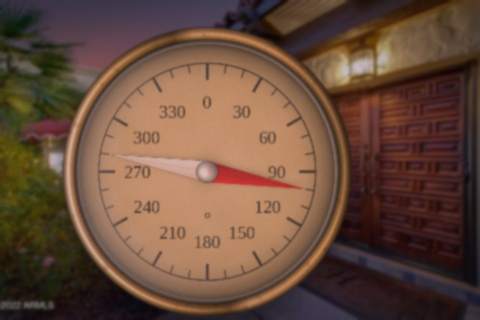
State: 100°
